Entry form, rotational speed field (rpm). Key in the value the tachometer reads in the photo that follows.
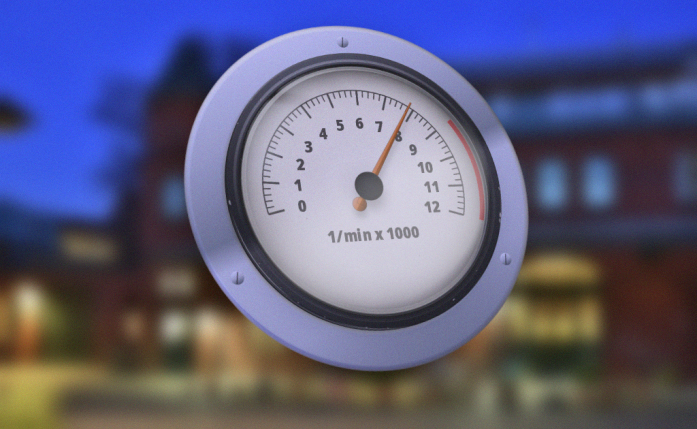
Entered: 7800 rpm
